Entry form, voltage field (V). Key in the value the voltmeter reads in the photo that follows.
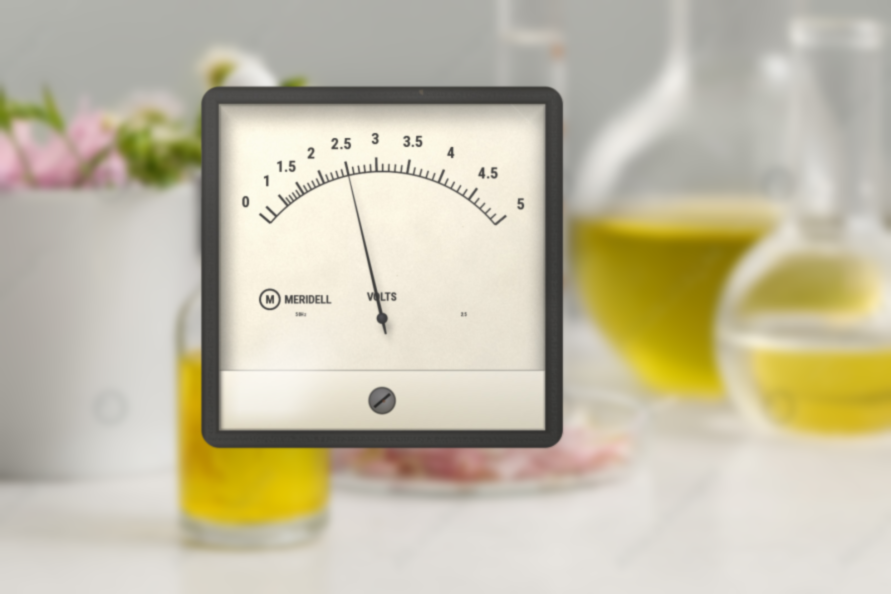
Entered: 2.5 V
